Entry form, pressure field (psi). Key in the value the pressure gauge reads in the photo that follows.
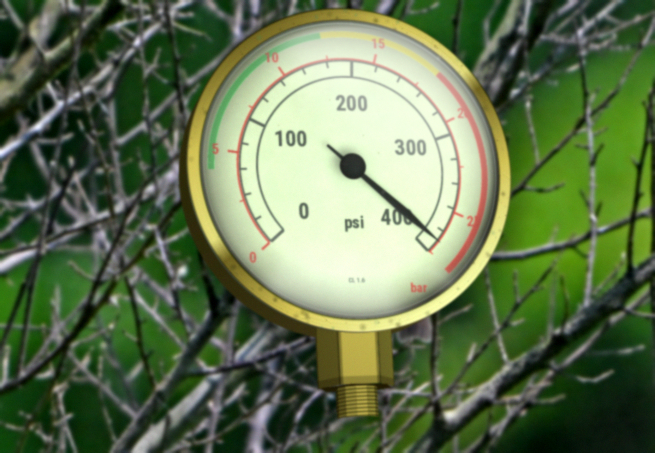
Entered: 390 psi
